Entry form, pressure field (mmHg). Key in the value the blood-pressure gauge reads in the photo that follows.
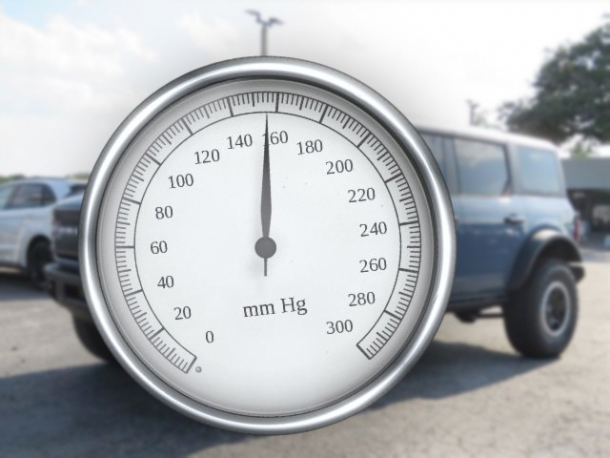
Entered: 156 mmHg
